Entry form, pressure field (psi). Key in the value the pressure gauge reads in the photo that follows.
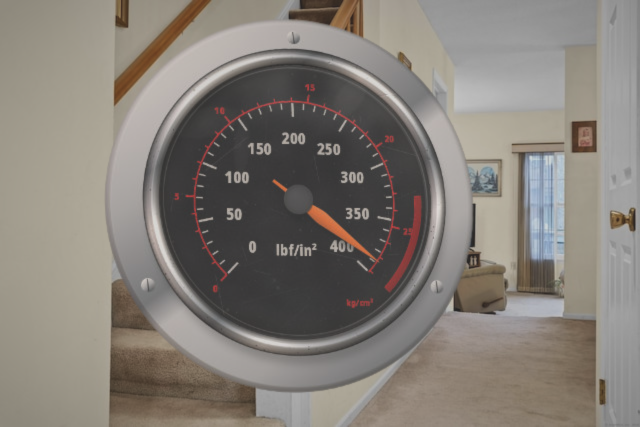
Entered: 390 psi
